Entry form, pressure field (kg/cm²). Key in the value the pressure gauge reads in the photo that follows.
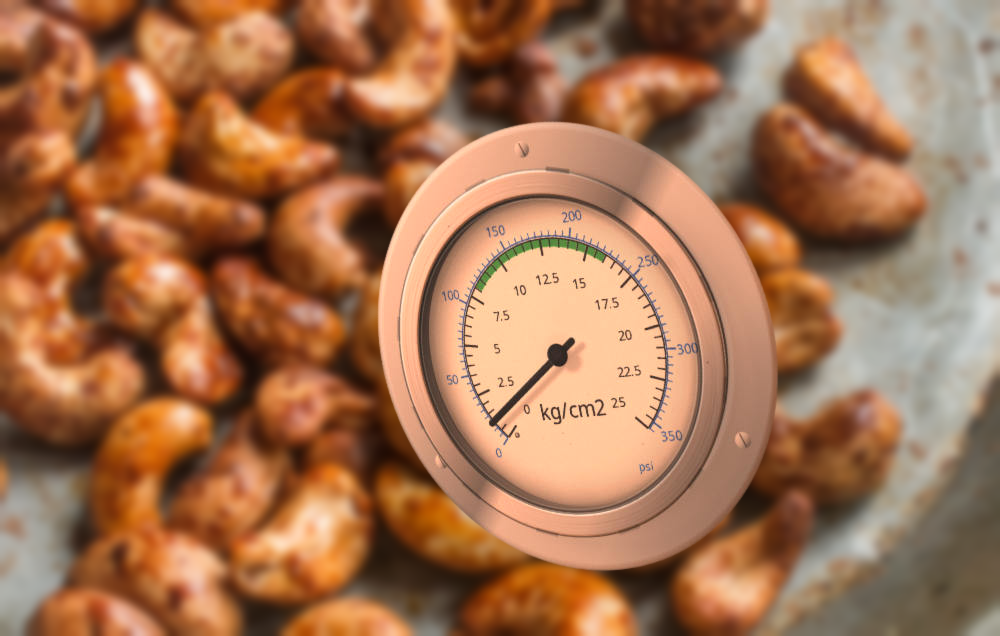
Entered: 1 kg/cm²
